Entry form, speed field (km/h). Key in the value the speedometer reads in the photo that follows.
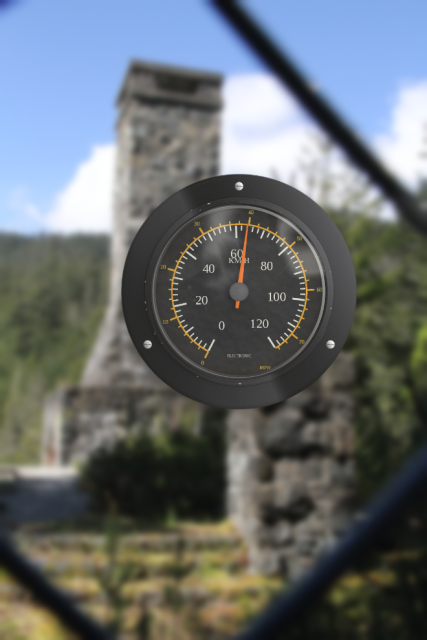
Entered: 64 km/h
